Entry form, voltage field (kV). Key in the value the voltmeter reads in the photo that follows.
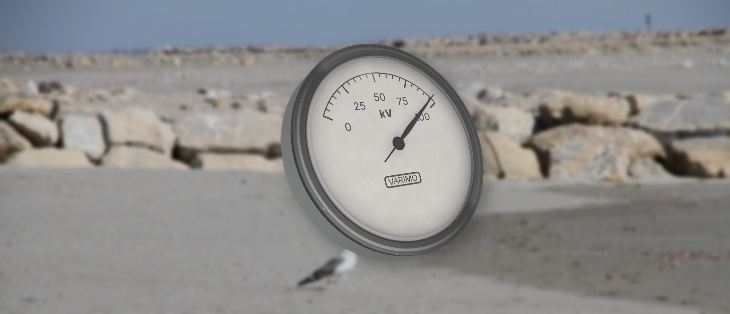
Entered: 95 kV
